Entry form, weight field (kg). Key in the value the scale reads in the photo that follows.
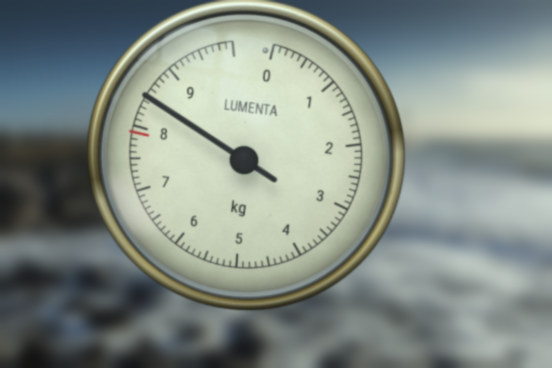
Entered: 8.5 kg
